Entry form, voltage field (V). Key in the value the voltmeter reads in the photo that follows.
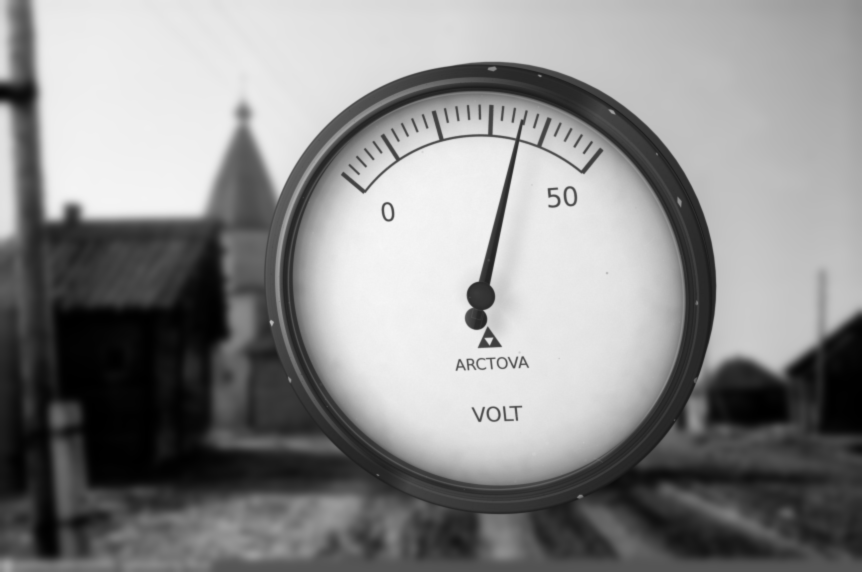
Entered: 36 V
